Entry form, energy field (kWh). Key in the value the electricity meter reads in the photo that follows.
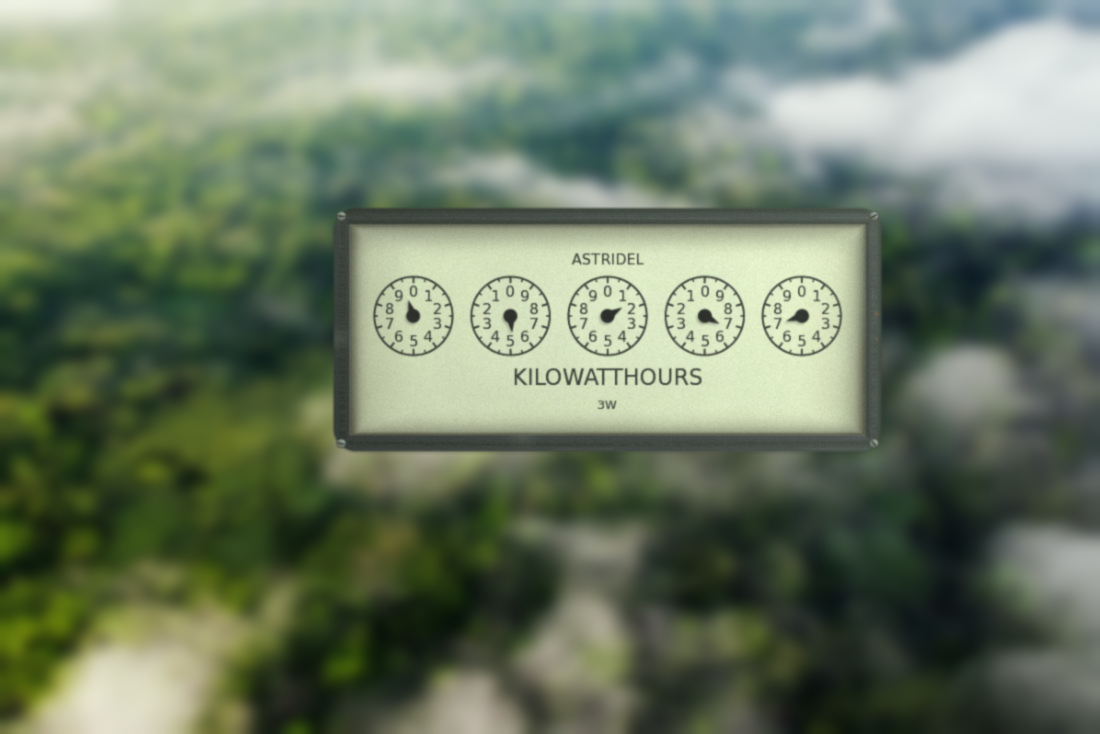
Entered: 95167 kWh
